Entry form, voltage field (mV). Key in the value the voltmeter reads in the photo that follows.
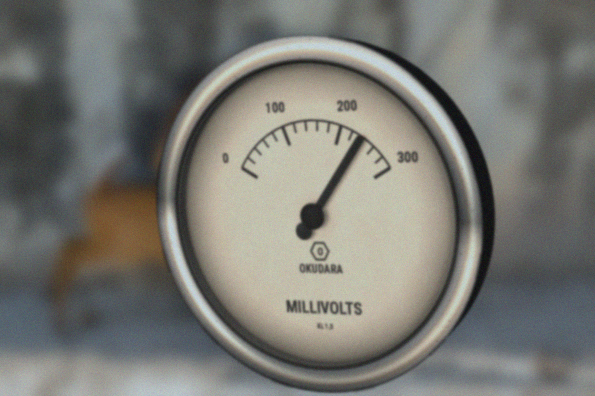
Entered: 240 mV
